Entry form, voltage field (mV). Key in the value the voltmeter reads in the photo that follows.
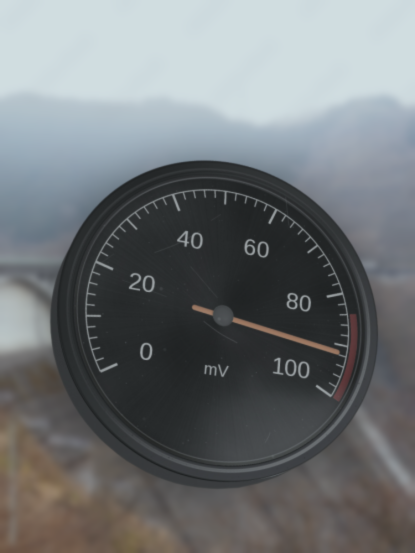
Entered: 92 mV
